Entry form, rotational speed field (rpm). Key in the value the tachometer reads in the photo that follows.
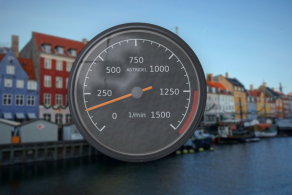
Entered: 150 rpm
